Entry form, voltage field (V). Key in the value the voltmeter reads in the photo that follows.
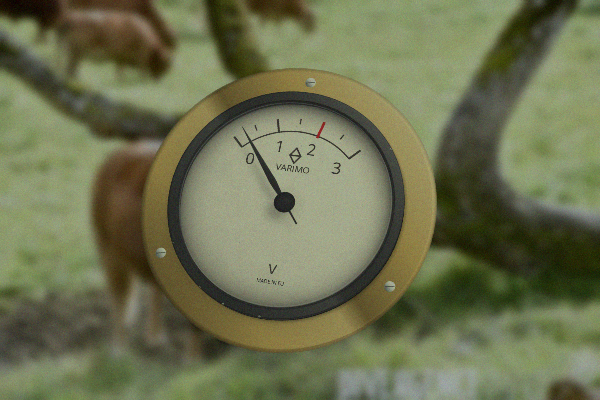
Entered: 0.25 V
